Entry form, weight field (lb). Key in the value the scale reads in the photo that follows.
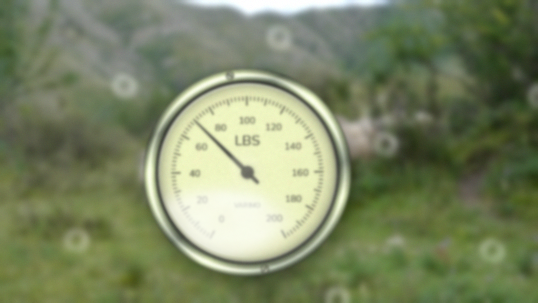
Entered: 70 lb
